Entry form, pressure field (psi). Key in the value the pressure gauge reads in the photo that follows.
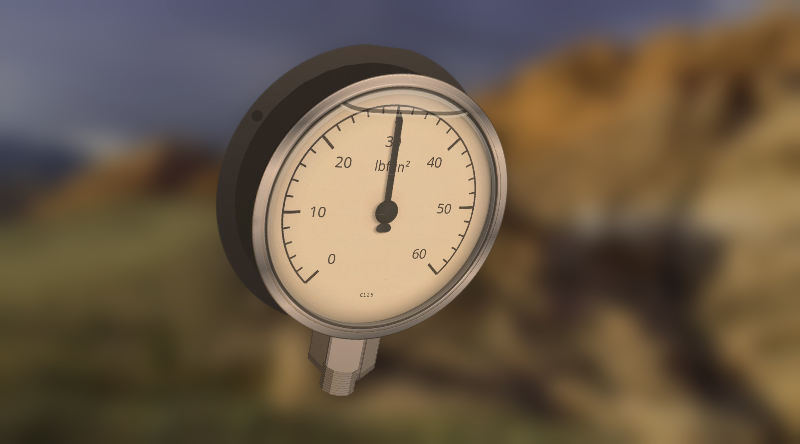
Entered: 30 psi
